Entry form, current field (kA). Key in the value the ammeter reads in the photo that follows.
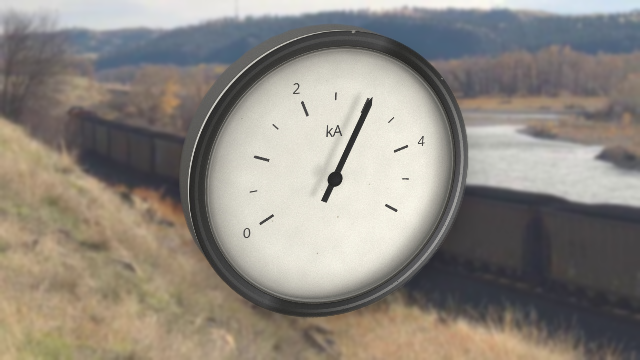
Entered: 3 kA
